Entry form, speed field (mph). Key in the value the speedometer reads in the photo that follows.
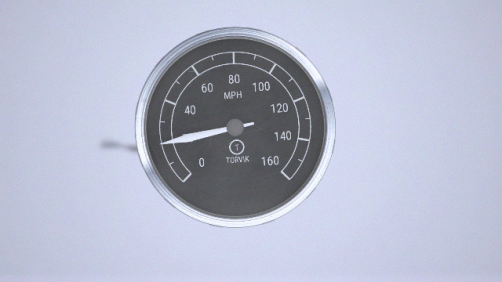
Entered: 20 mph
